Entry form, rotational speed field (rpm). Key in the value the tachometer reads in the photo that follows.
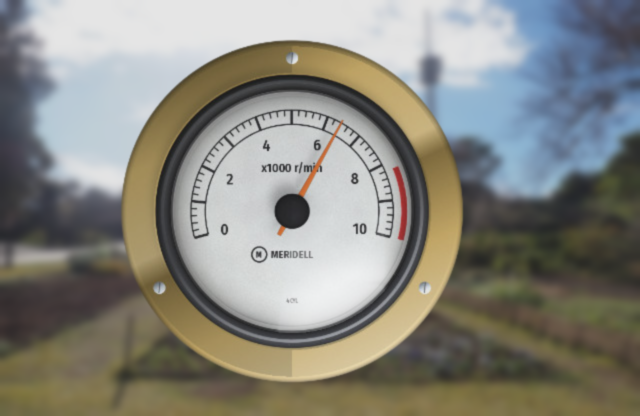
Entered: 6400 rpm
